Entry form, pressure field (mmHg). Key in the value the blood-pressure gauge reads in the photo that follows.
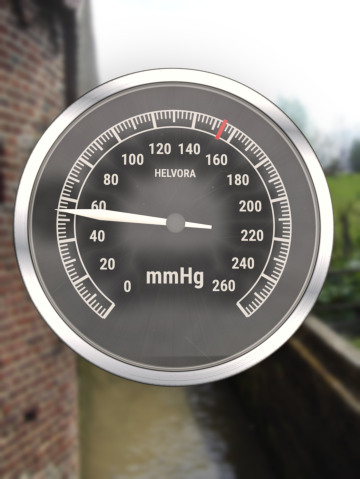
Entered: 54 mmHg
